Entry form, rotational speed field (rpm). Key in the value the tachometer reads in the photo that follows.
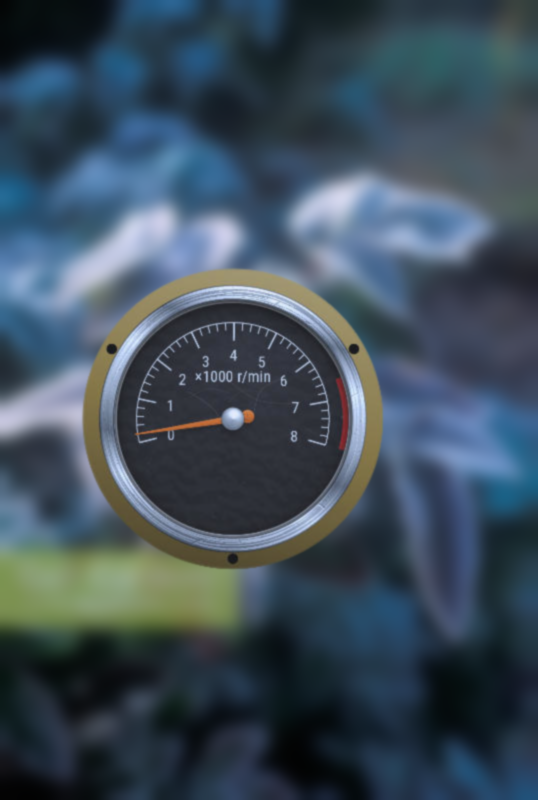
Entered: 200 rpm
